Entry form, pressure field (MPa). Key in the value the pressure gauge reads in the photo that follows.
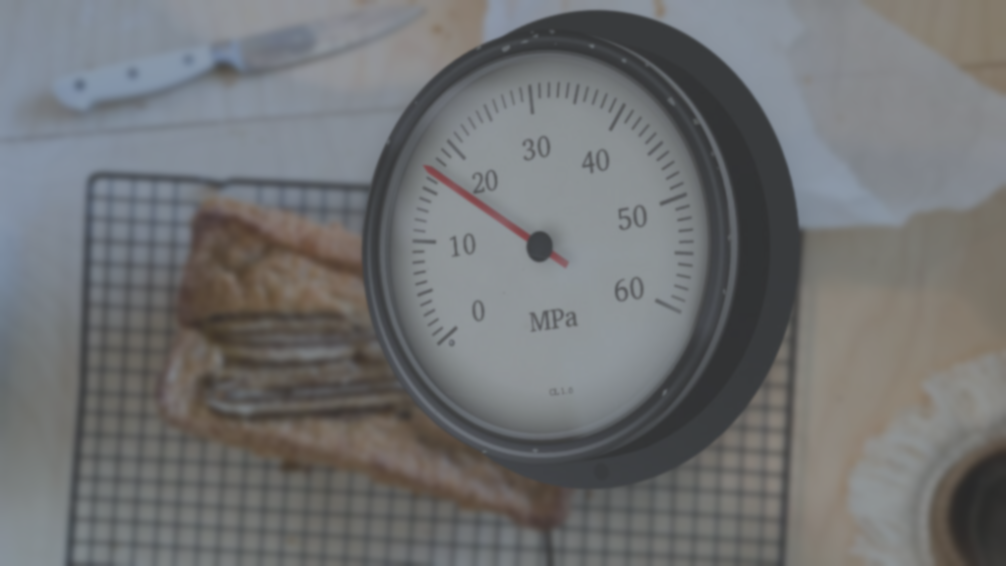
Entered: 17 MPa
